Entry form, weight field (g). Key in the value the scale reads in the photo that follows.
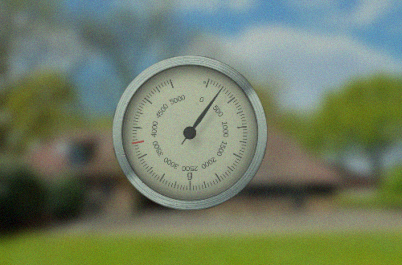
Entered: 250 g
